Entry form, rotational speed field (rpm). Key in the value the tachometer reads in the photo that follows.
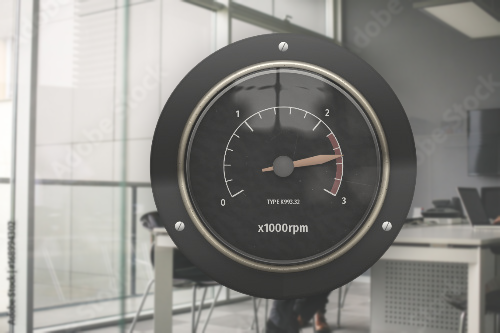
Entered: 2500 rpm
